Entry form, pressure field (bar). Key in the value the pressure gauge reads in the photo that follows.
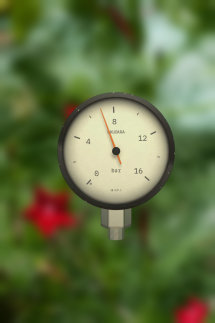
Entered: 7 bar
